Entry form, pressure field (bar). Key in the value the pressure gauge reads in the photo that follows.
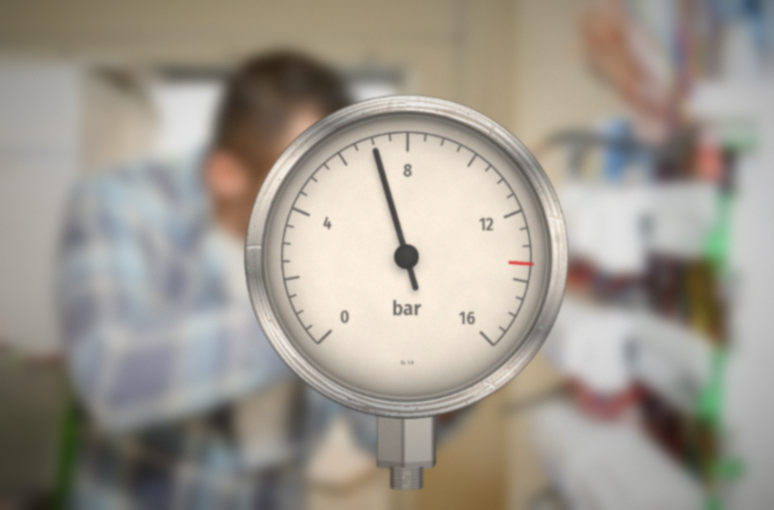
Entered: 7 bar
